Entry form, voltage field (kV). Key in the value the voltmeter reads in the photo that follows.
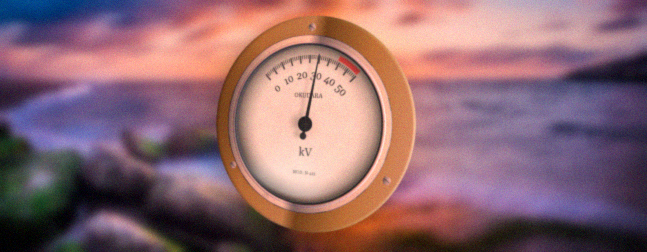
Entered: 30 kV
